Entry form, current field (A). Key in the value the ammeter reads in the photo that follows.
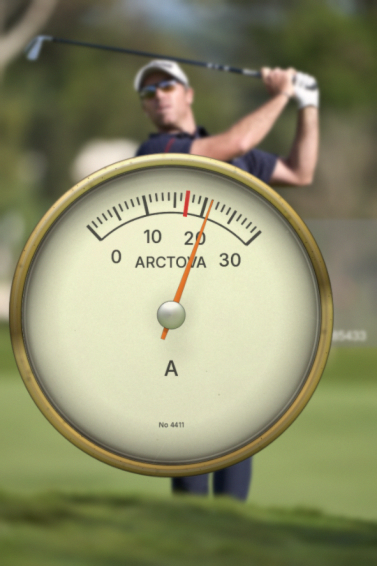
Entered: 21 A
